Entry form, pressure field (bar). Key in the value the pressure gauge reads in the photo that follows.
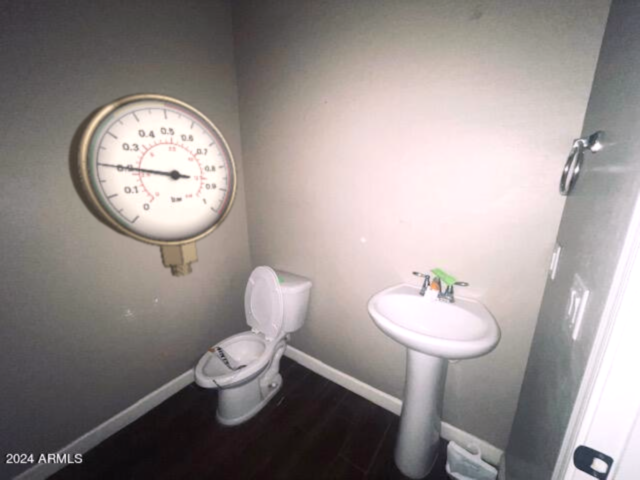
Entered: 0.2 bar
